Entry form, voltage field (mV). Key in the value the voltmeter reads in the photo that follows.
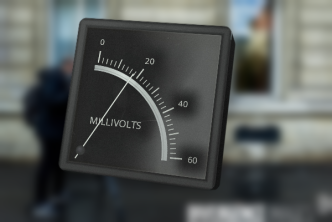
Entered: 18 mV
